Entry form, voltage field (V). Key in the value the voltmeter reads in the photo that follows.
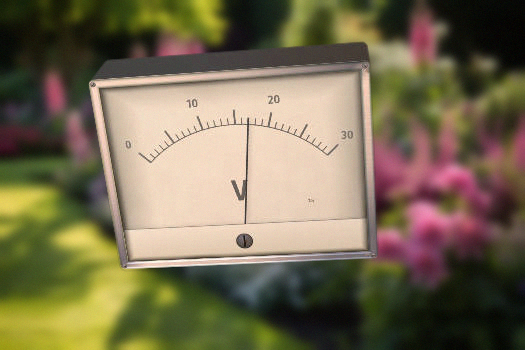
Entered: 17 V
